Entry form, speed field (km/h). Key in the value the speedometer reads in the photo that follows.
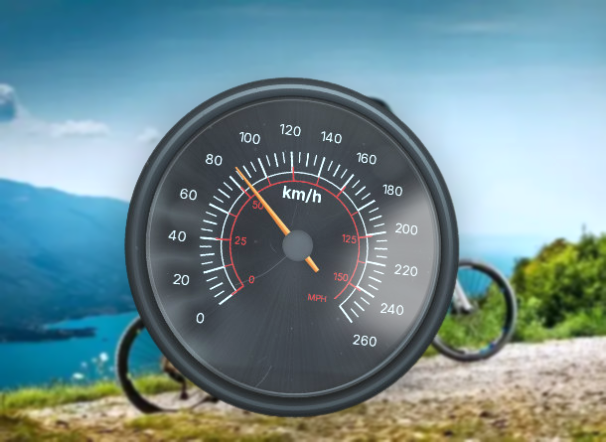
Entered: 85 km/h
